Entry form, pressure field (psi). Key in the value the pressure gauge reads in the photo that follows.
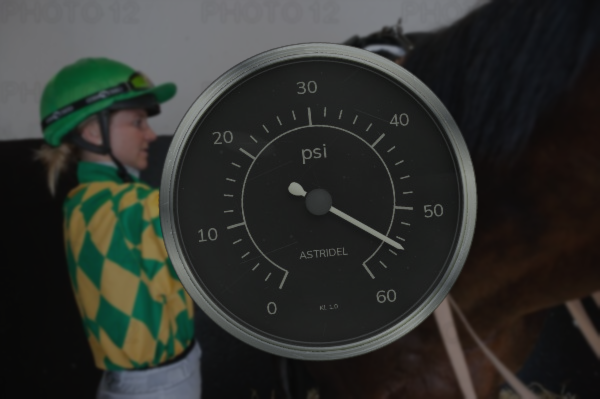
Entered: 55 psi
